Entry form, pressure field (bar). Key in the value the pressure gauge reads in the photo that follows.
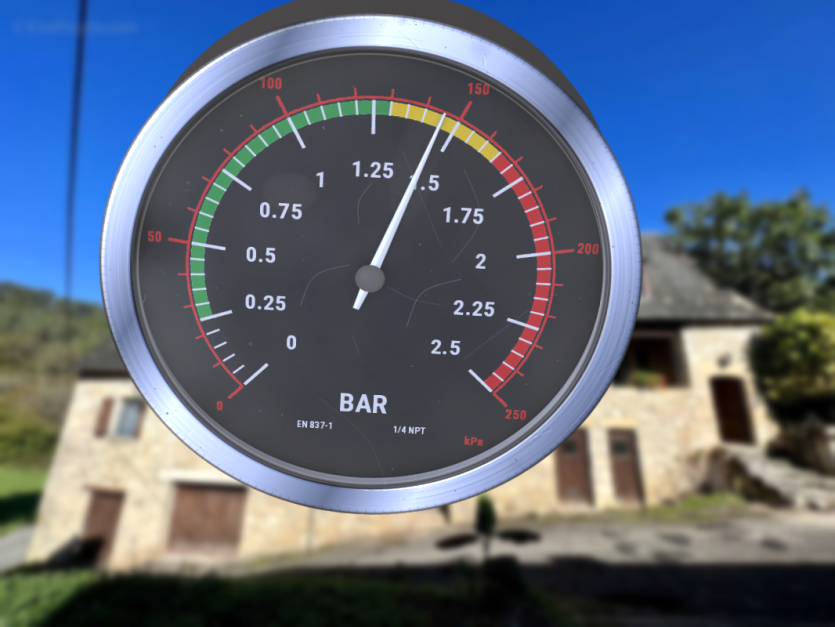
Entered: 1.45 bar
